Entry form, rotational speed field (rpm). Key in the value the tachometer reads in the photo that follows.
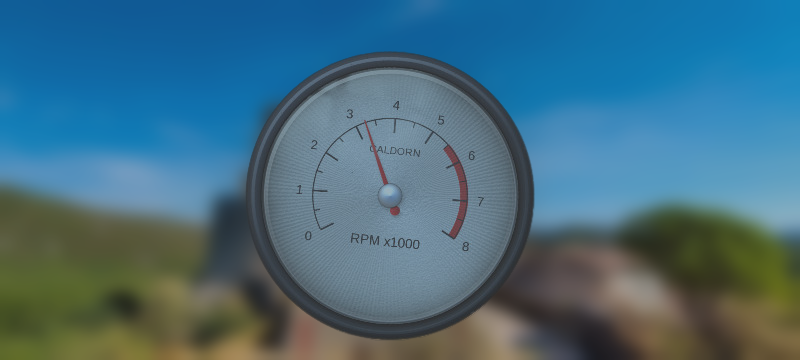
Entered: 3250 rpm
